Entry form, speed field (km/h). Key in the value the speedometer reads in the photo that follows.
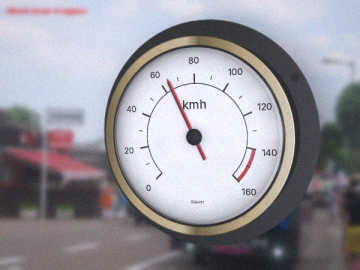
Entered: 65 km/h
